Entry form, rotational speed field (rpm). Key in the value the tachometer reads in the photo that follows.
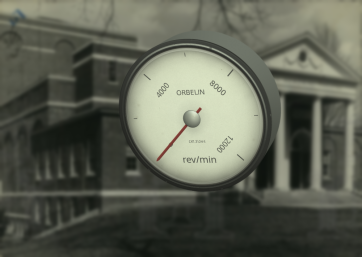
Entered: 0 rpm
